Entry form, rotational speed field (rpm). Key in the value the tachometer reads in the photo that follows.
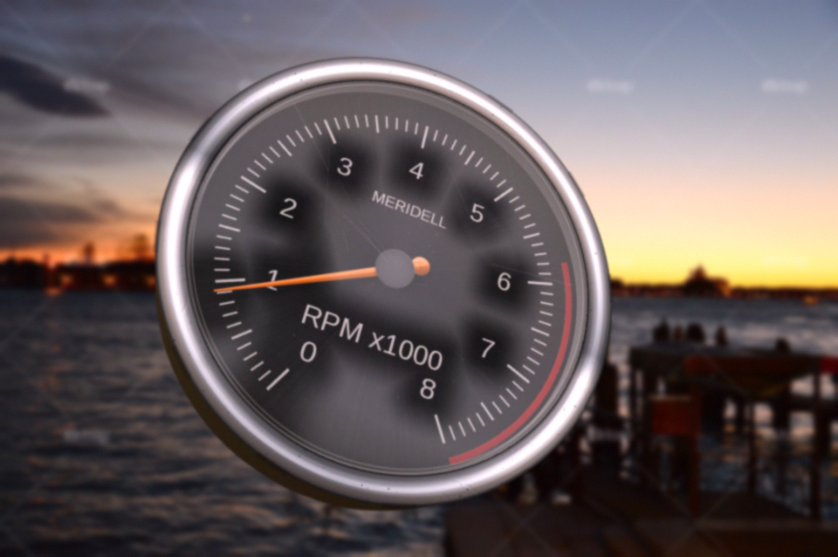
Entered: 900 rpm
